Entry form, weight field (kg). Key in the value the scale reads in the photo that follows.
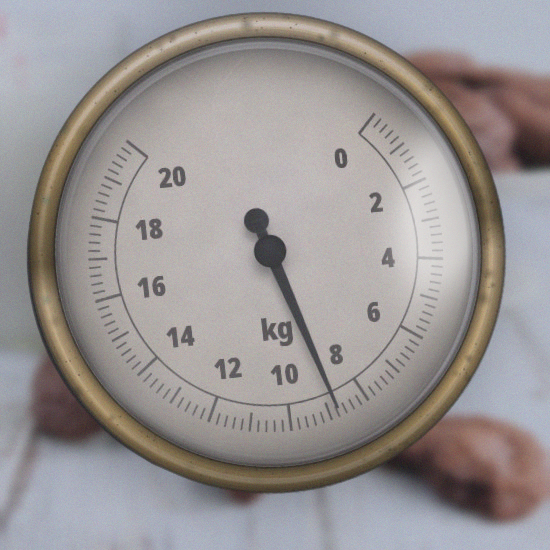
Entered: 8.8 kg
